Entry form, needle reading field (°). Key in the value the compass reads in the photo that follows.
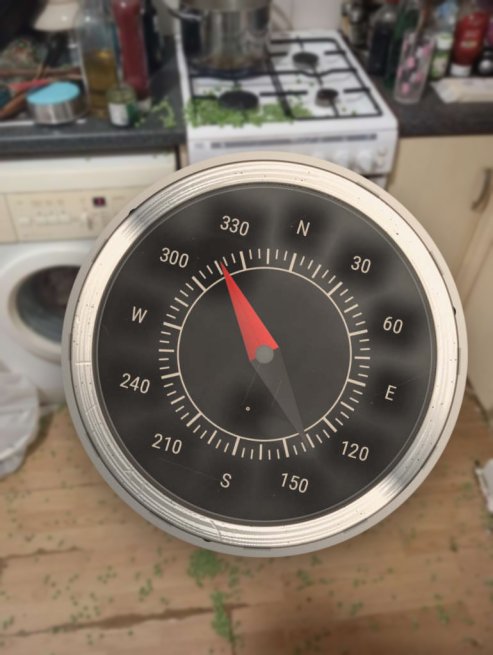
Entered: 317.5 °
